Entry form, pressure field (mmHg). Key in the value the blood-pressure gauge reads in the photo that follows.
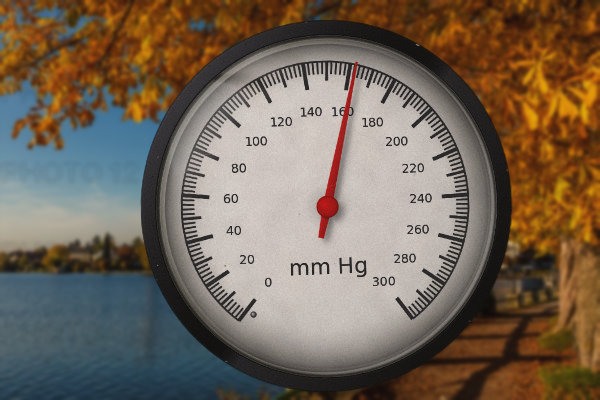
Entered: 162 mmHg
